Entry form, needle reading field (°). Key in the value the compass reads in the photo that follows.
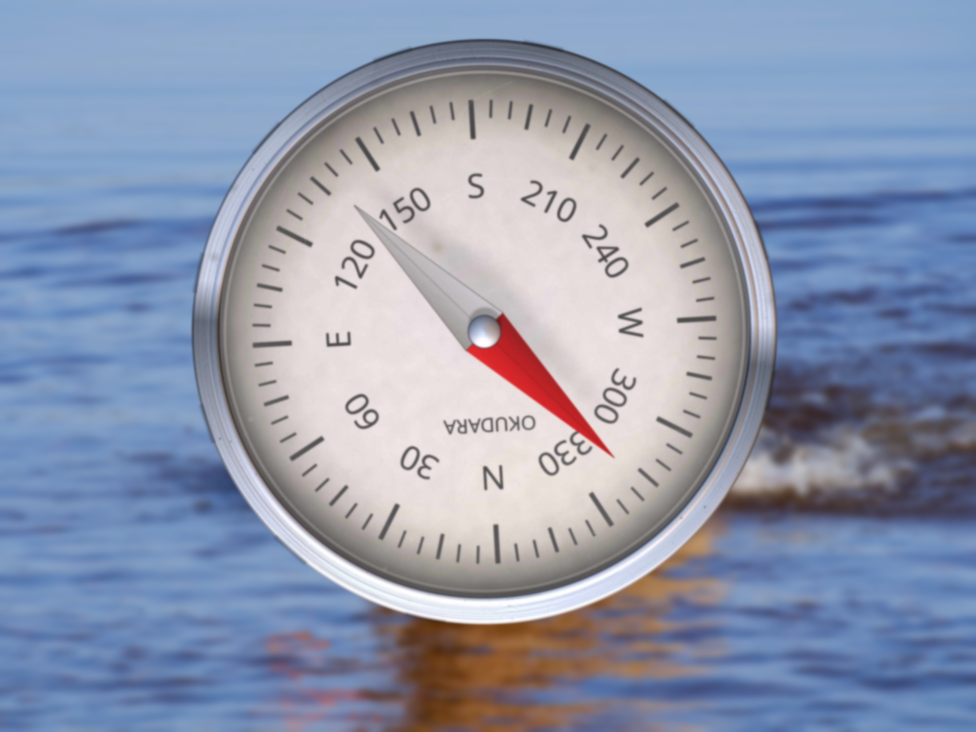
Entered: 317.5 °
